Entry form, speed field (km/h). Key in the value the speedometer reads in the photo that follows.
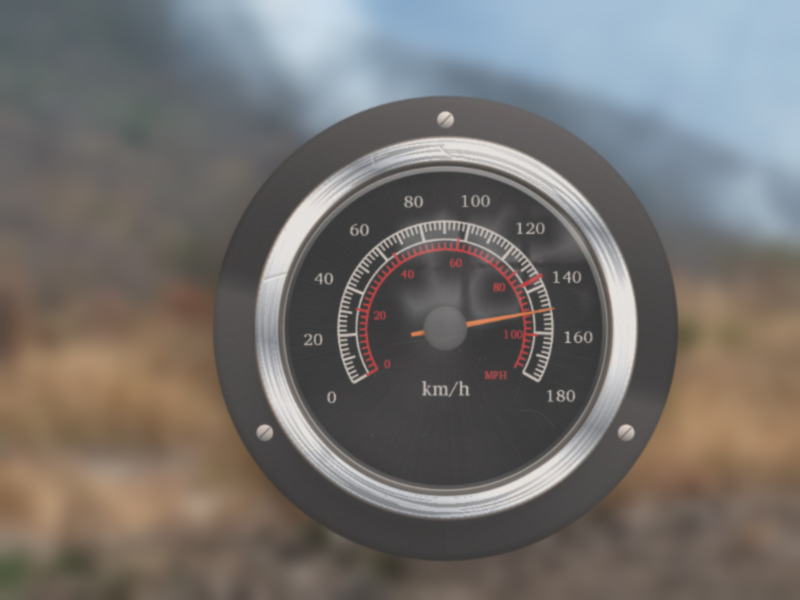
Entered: 150 km/h
